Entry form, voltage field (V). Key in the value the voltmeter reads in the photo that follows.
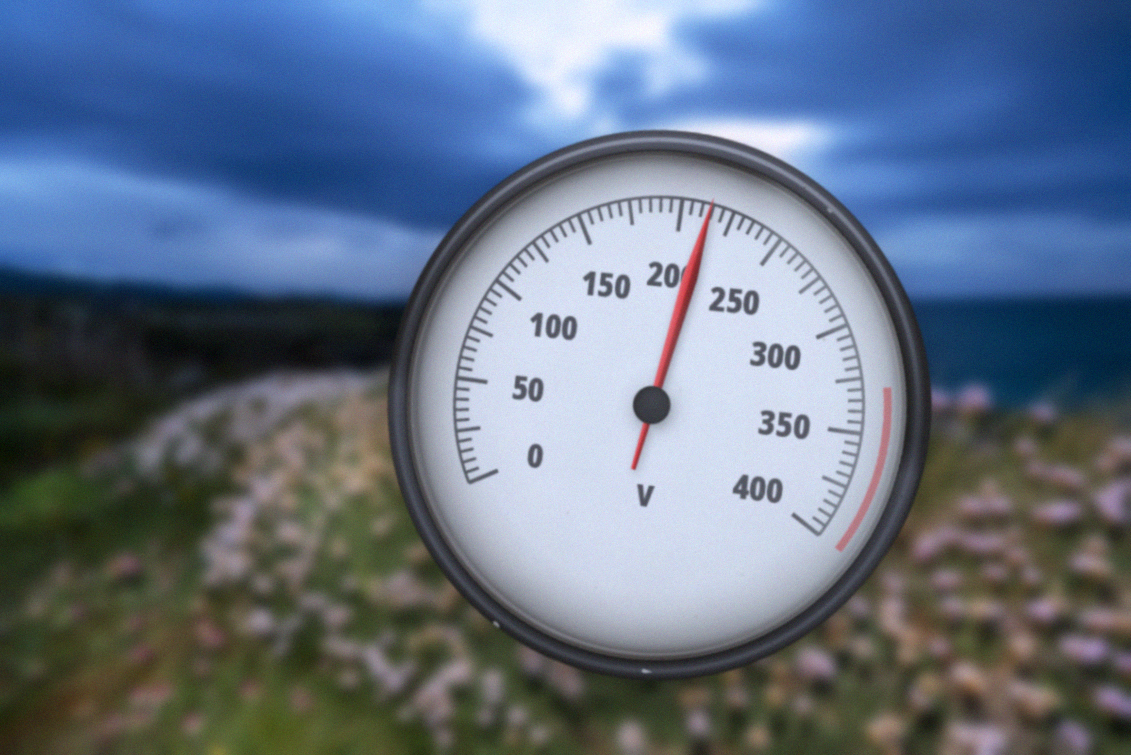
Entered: 215 V
